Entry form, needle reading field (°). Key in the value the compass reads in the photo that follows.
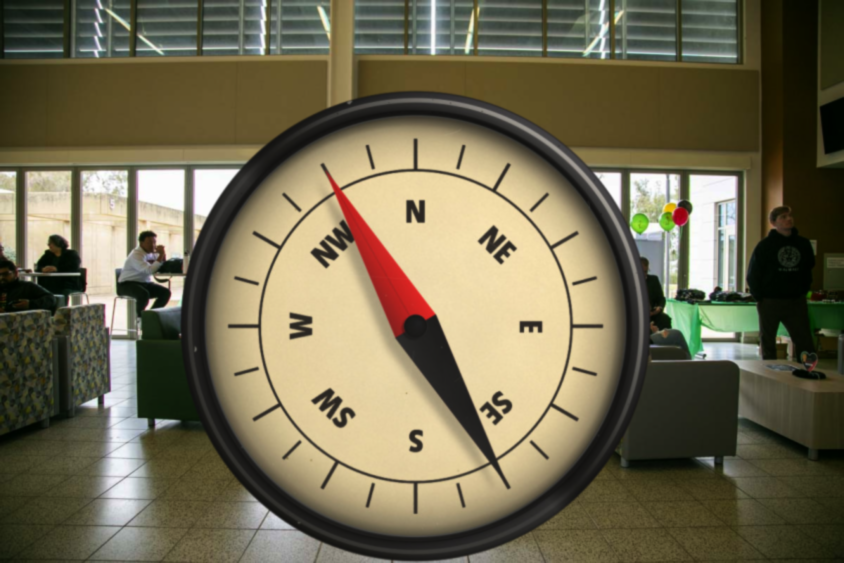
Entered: 330 °
